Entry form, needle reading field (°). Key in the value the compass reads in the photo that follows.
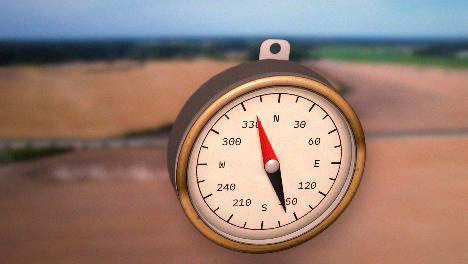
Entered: 337.5 °
